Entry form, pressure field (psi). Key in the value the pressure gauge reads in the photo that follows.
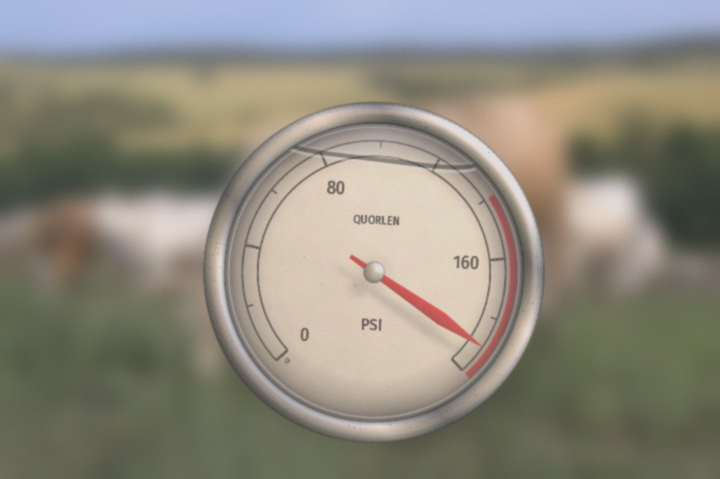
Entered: 190 psi
